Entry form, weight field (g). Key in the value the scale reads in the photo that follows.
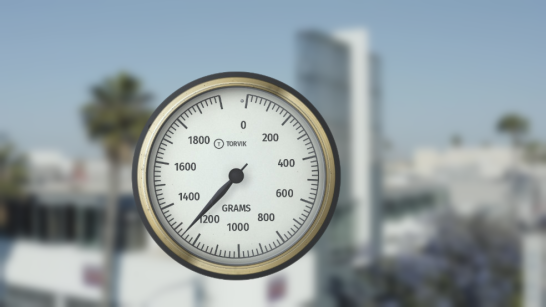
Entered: 1260 g
